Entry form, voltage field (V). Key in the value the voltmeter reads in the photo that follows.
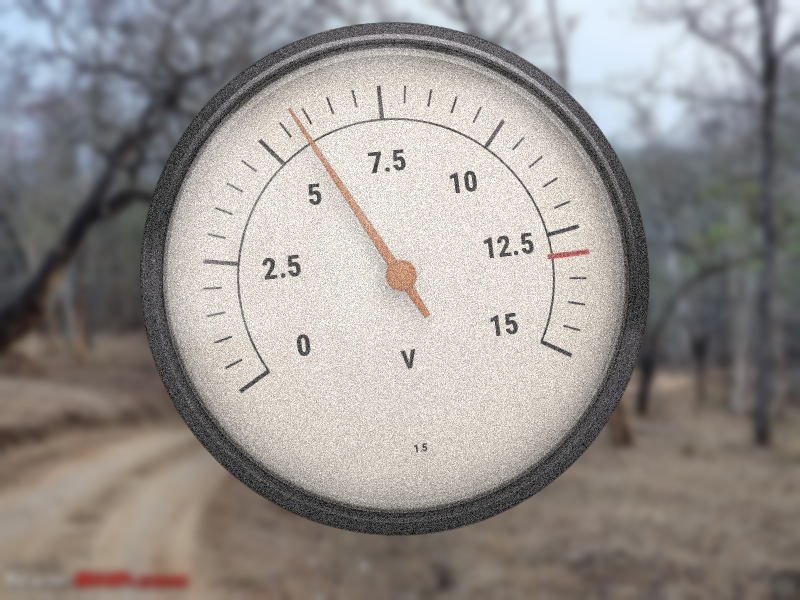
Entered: 5.75 V
